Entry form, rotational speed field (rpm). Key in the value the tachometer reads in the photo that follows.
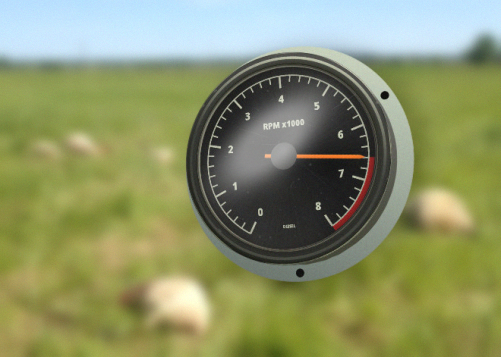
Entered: 6600 rpm
